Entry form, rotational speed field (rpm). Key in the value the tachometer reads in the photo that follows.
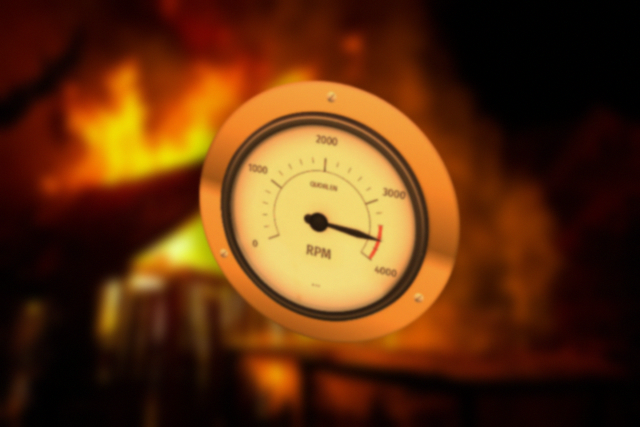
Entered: 3600 rpm
